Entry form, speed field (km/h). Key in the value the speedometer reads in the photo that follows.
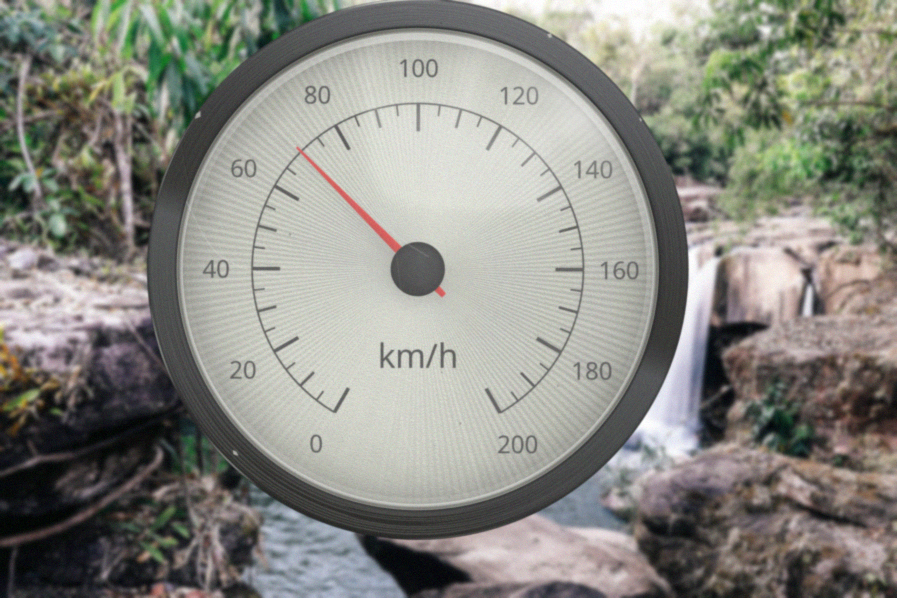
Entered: 70 km/h
